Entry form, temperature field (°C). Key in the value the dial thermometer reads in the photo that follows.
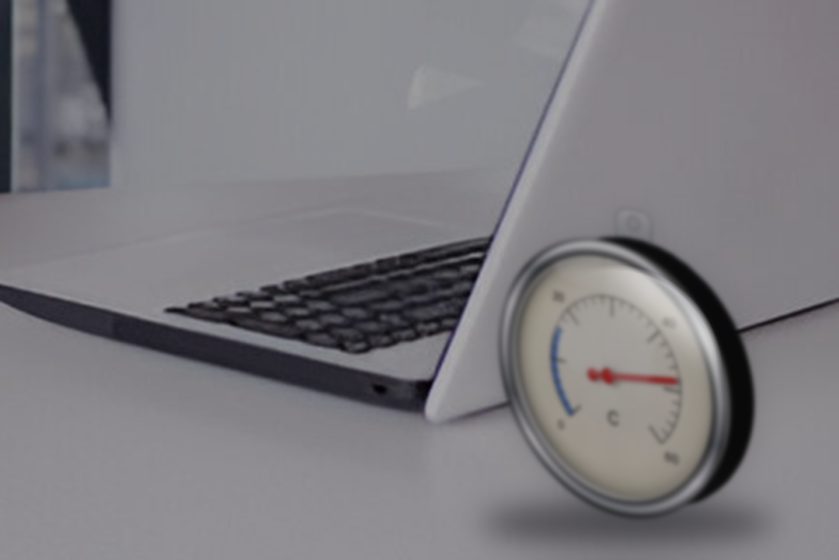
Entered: 48 °C
